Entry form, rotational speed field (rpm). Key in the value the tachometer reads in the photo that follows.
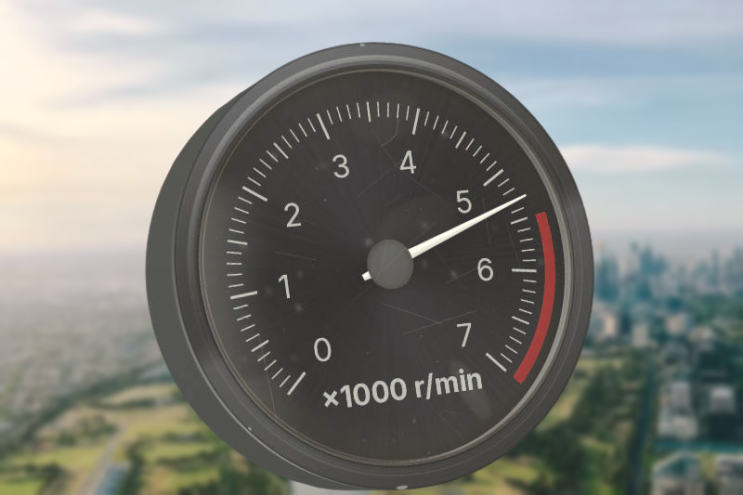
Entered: 5300 rpm
